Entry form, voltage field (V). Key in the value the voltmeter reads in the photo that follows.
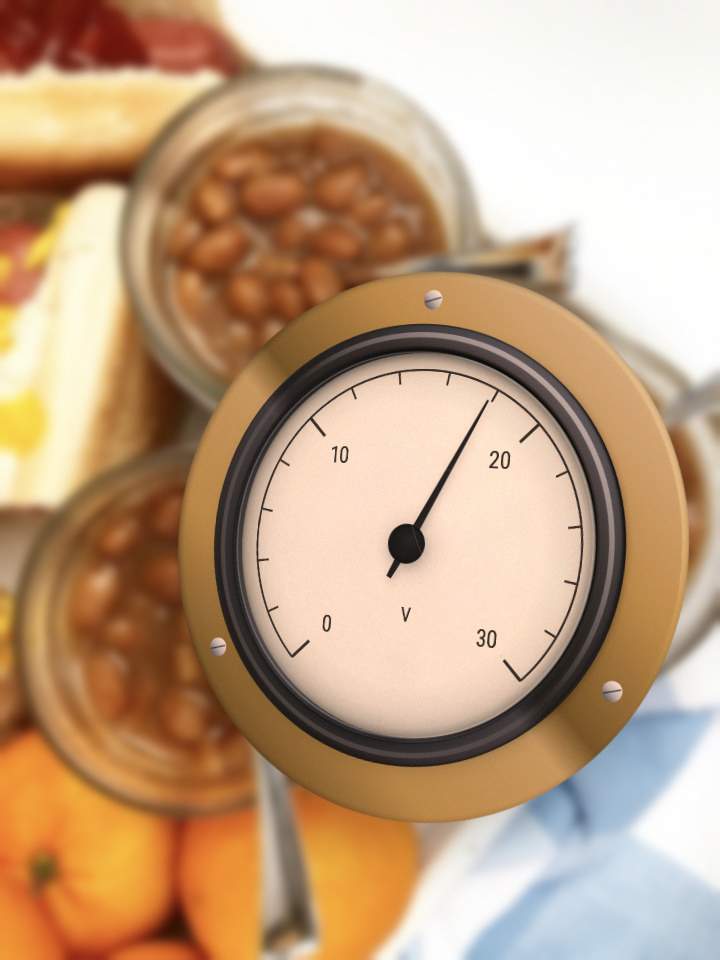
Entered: 18 V
